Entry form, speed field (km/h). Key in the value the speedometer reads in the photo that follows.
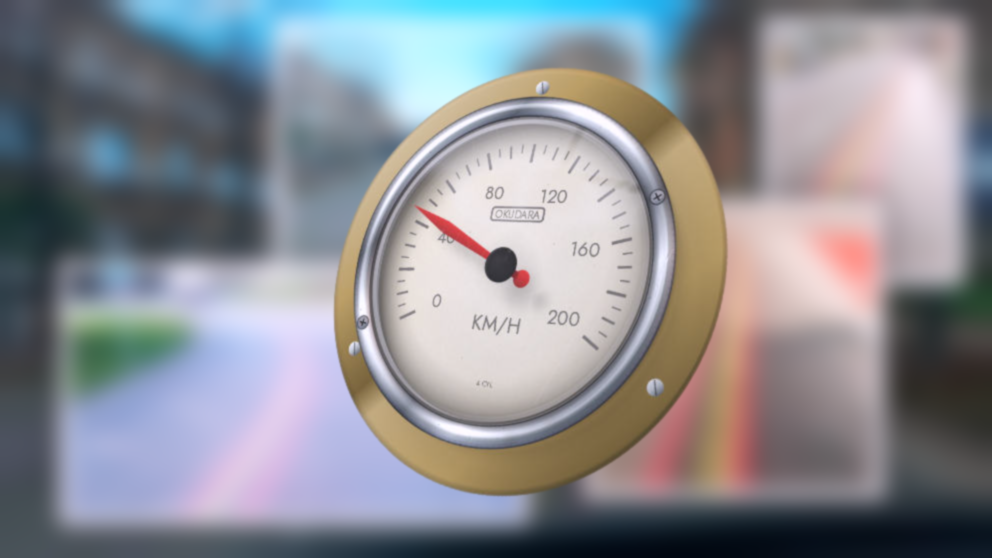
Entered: 45 km/h
